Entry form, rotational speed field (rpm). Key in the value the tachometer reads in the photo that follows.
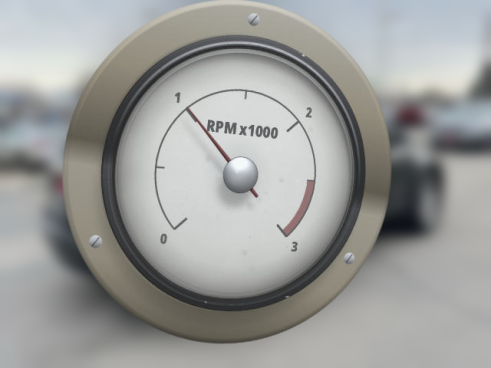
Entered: 1000 rpm
